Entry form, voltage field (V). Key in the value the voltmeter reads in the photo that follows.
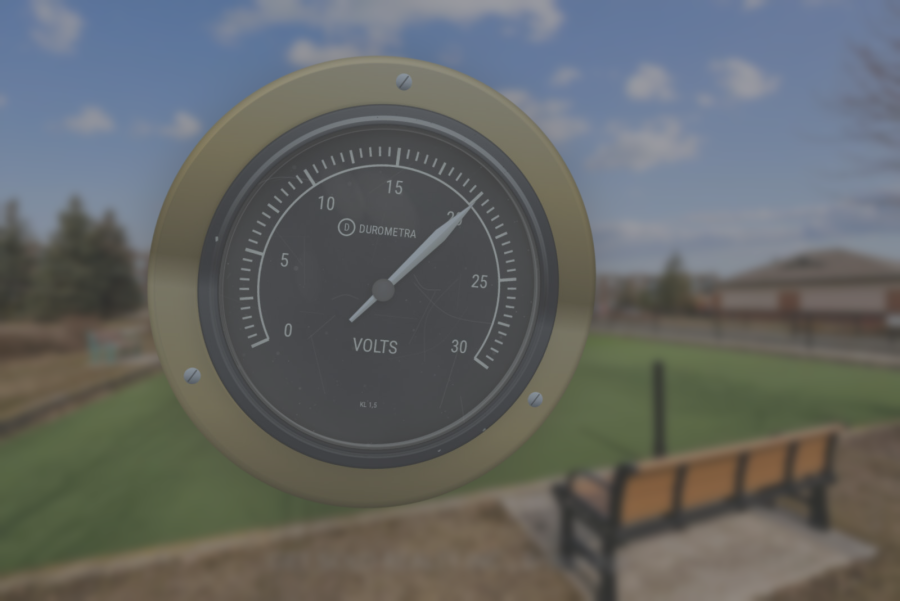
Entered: 20 V
